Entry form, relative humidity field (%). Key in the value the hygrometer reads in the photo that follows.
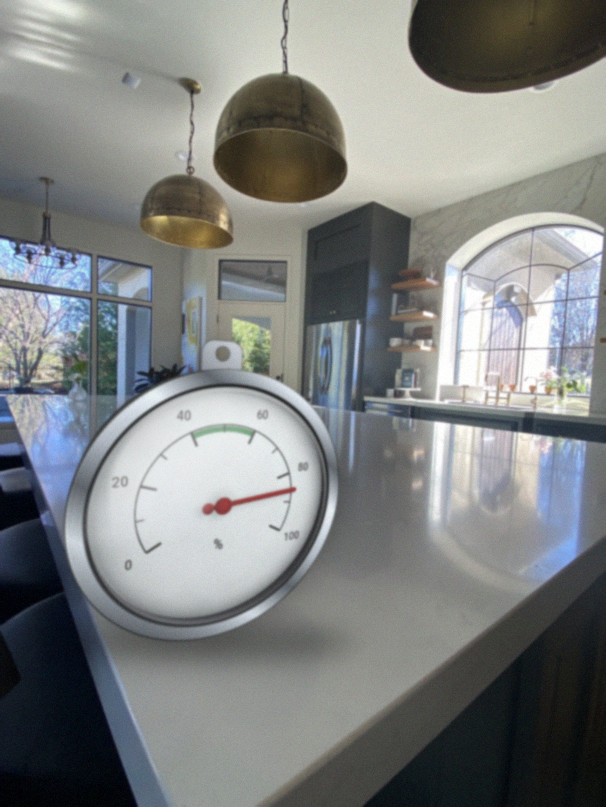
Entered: 85 %
